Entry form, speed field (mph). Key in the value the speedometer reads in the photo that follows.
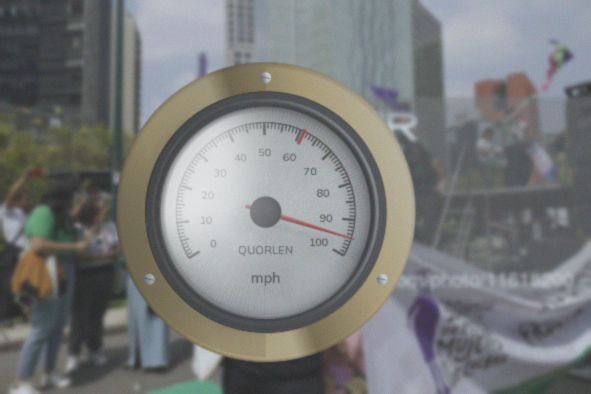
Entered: 95 mph
